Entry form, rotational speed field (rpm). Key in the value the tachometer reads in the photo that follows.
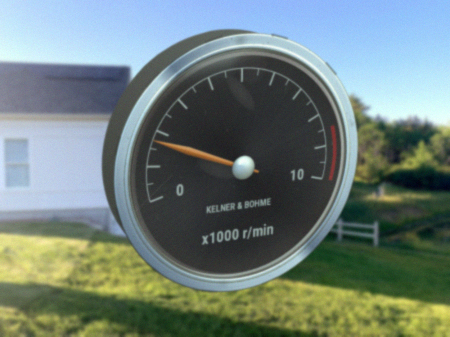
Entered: 1750 rpm
